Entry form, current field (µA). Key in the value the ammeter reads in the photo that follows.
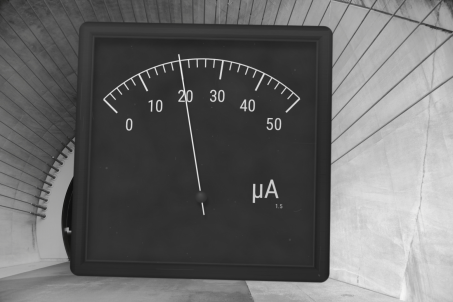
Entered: 20 µA
